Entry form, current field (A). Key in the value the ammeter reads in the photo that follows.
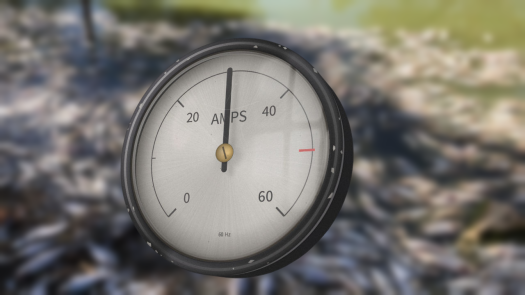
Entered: 30 A
